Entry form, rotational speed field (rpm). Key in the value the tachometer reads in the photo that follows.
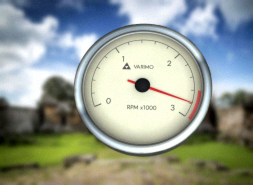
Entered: 2800 rpm
